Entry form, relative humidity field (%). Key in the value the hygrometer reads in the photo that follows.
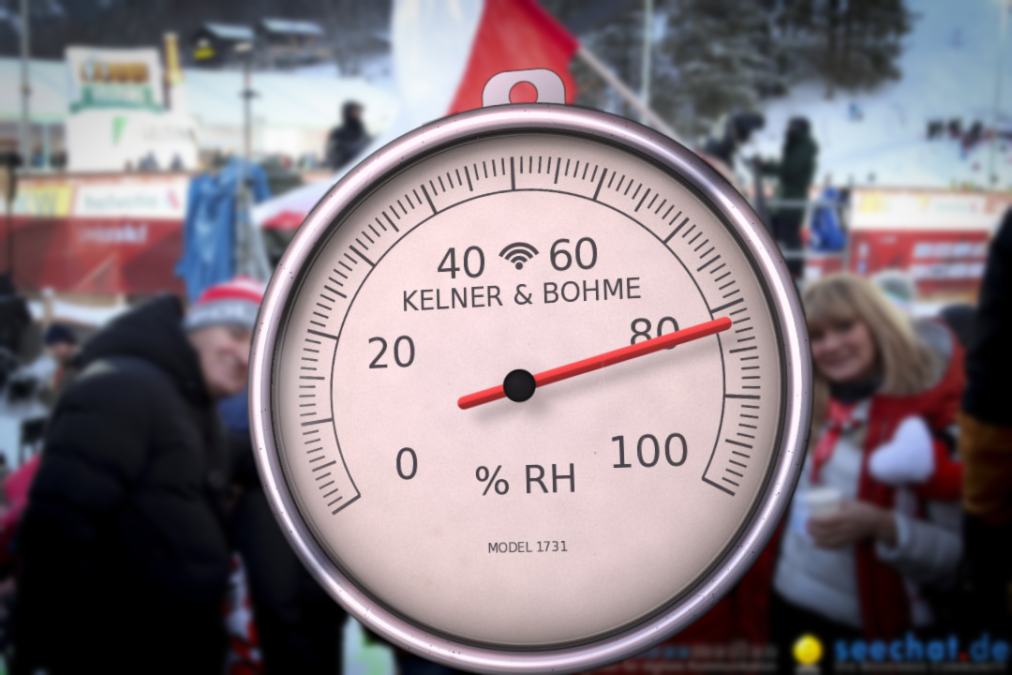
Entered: 82 %
